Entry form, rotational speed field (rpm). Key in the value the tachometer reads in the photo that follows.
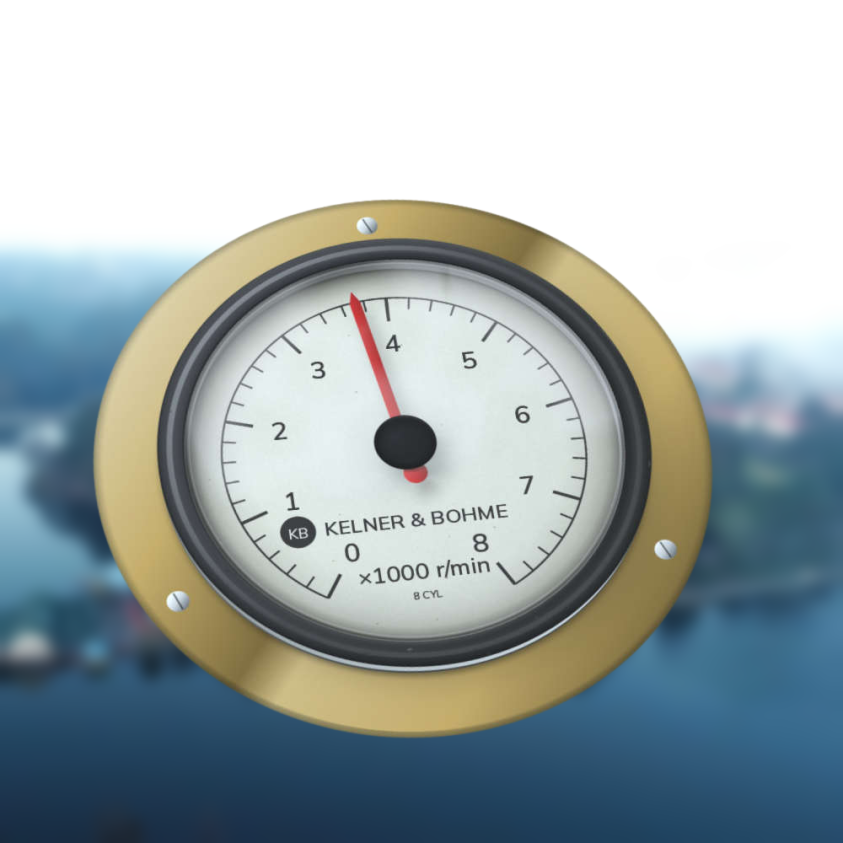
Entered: 3700 rpm
